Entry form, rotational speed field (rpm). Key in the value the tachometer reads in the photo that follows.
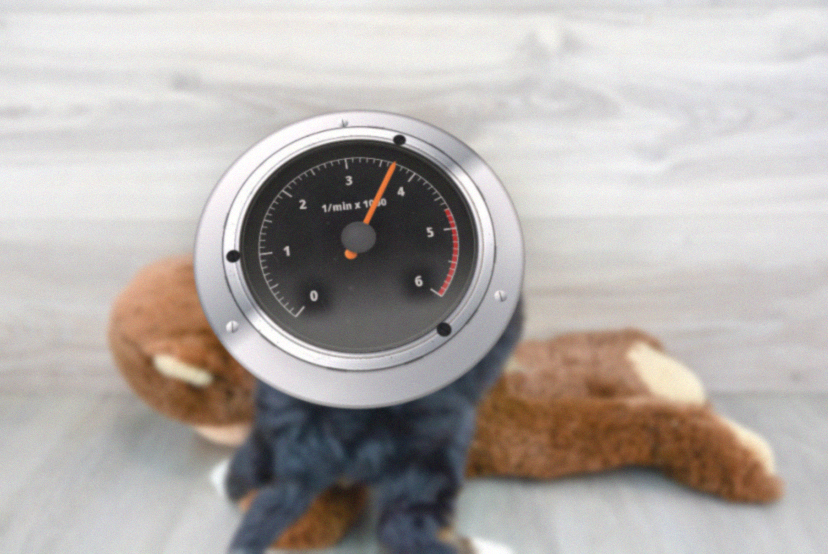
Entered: 3700 rpm
